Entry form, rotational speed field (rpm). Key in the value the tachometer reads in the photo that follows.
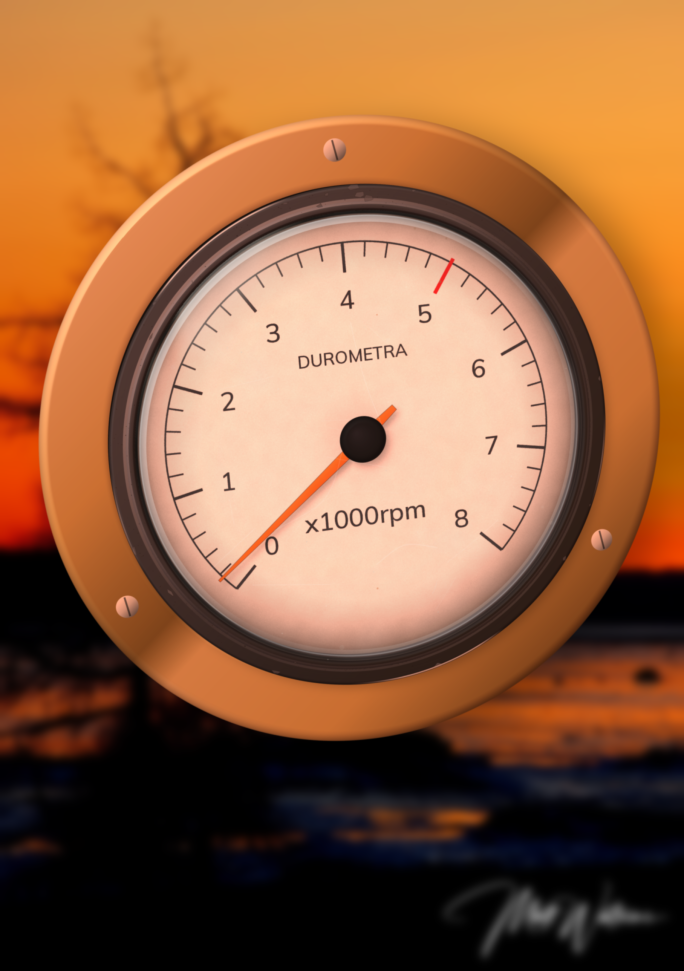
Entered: 200 rpm
